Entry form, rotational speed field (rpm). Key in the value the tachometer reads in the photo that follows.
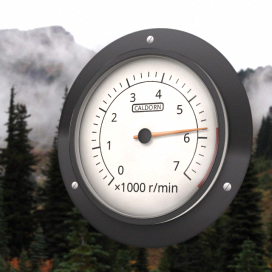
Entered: 5800 rpm
